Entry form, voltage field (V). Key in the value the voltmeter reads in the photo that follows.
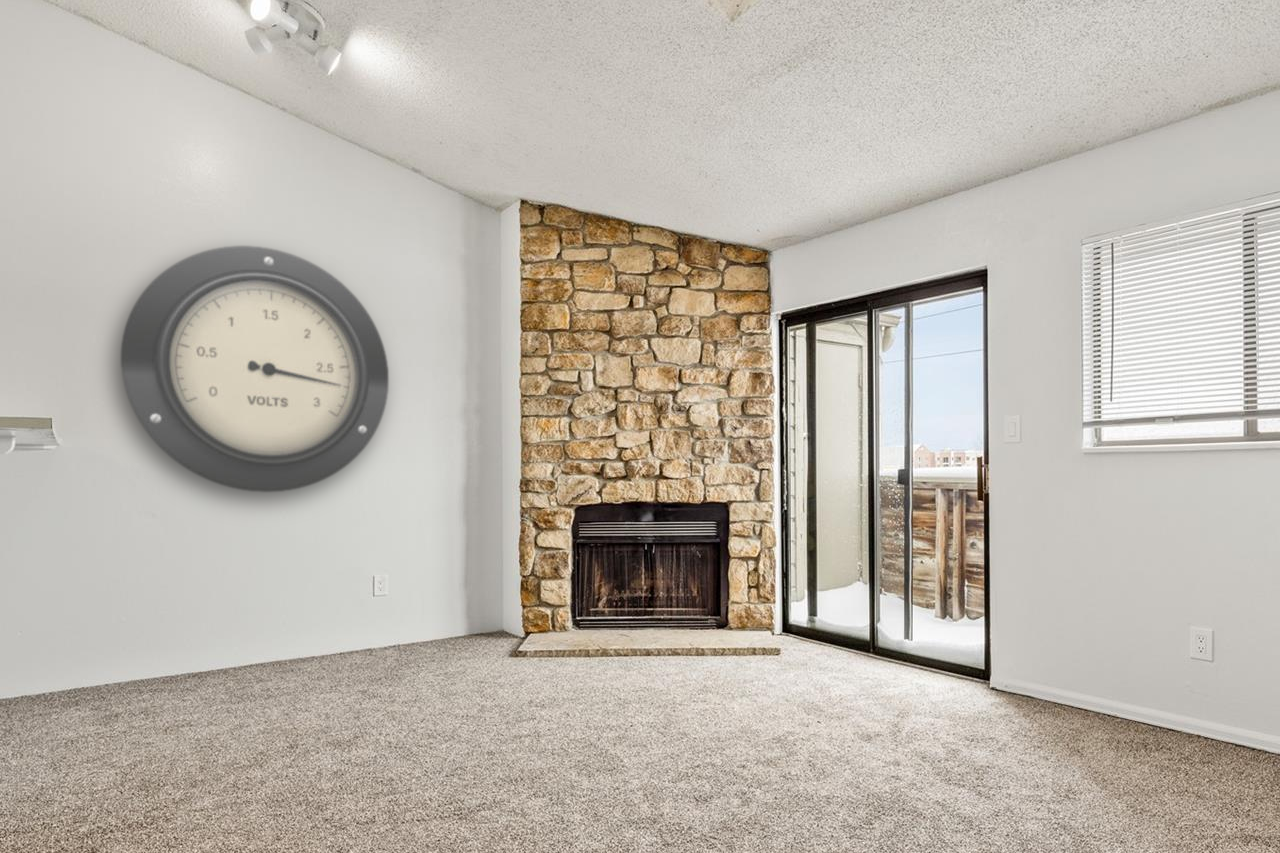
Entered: 2.7 V
